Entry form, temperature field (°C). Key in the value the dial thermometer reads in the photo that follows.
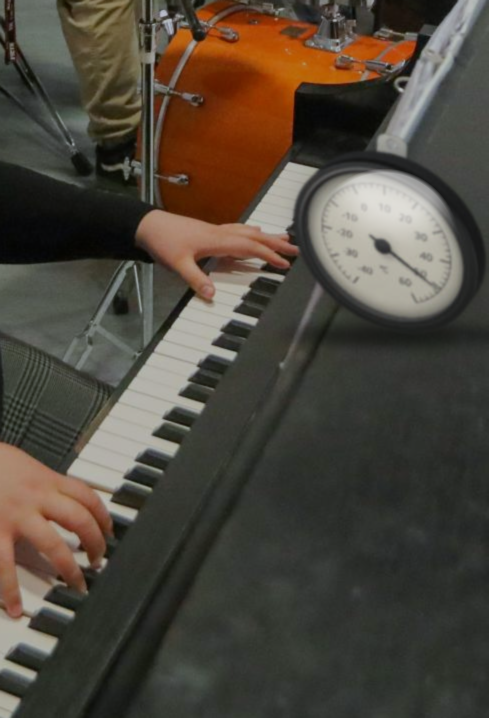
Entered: 50 °C
